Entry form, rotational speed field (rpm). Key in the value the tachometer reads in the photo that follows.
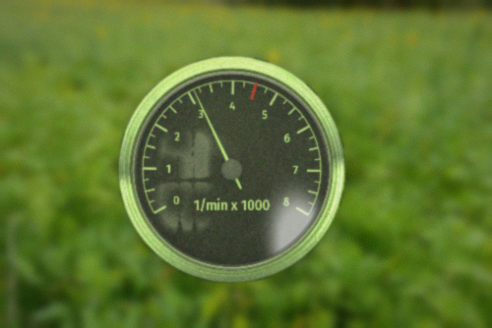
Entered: 3125 rpm
